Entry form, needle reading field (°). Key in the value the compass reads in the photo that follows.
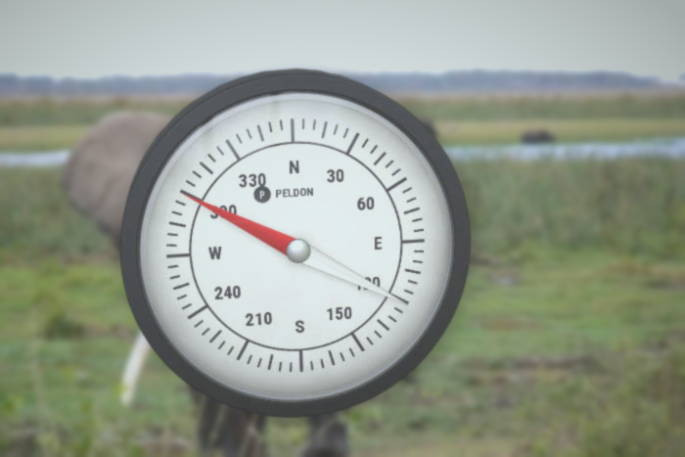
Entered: 300 °
